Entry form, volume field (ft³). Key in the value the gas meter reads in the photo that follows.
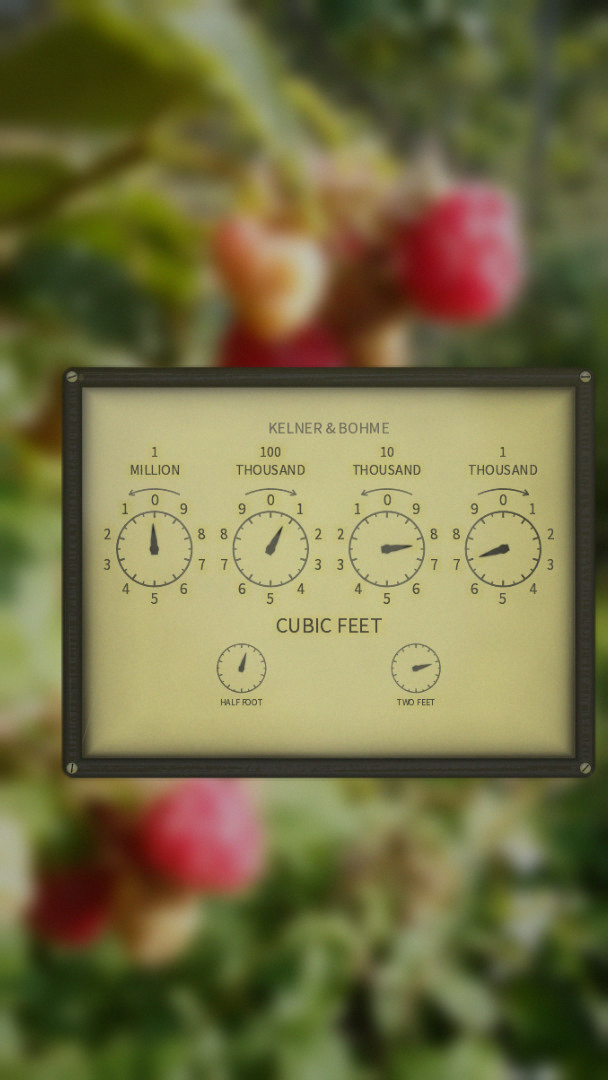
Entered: 7700 ft³
